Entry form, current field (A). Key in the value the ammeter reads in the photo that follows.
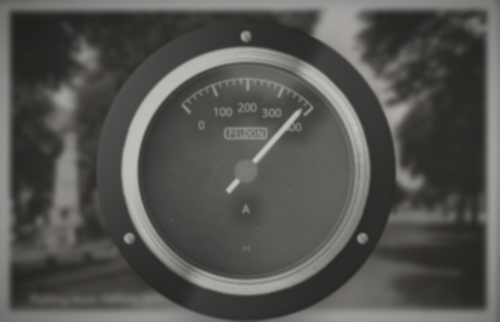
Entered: 380 A
